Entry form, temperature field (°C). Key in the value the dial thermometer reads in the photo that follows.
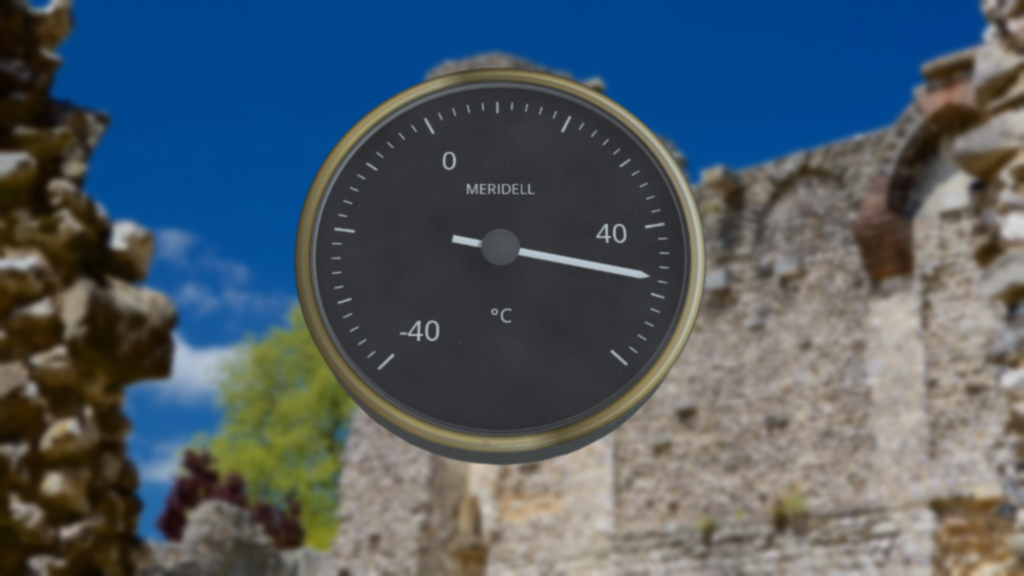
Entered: 48 °C
